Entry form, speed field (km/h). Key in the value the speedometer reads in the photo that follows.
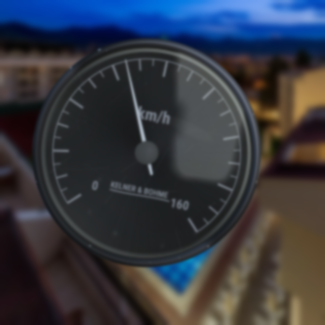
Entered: 65 km/h
